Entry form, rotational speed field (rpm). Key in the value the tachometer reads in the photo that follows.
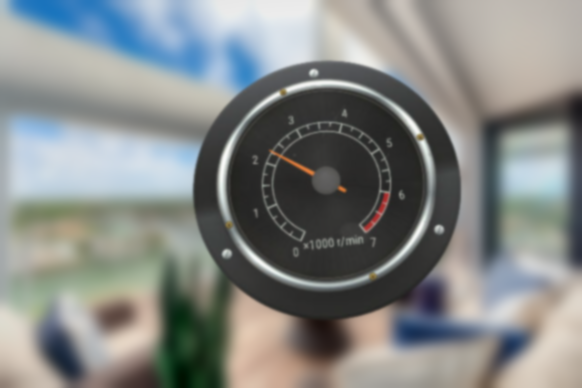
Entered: 2250 rpm
